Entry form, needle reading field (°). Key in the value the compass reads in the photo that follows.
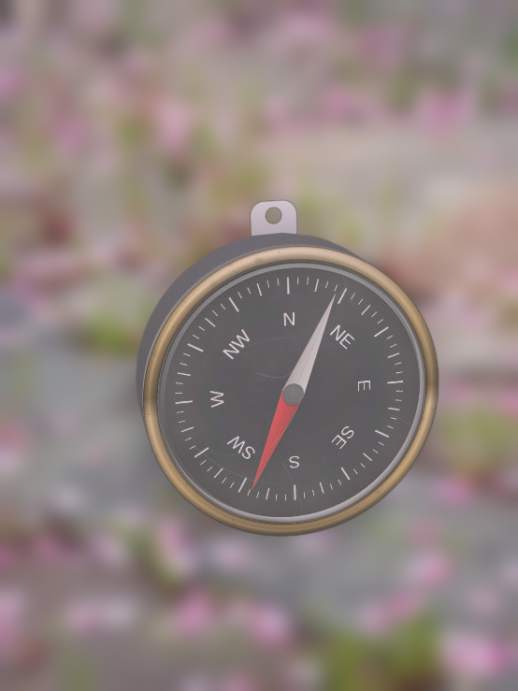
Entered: 205 °
